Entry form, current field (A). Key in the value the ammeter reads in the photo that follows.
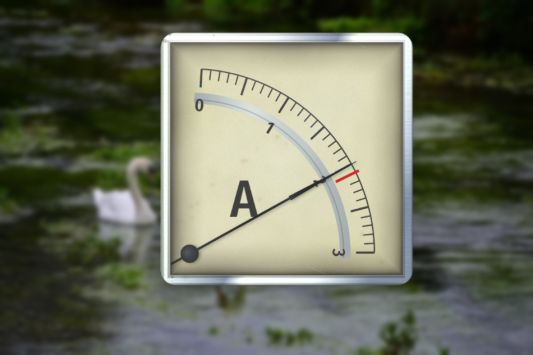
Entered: 2 A
